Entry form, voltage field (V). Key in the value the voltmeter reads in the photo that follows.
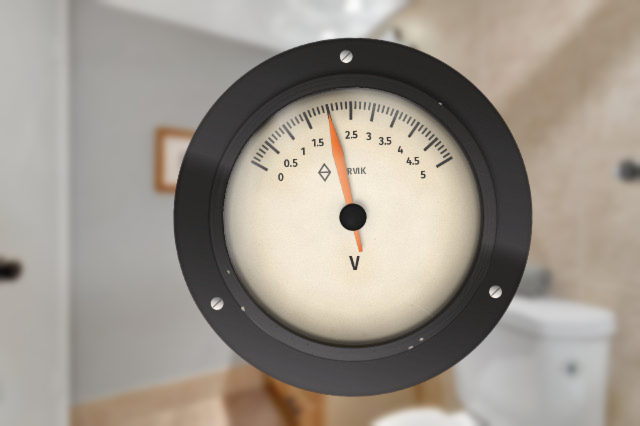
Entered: 2 V
